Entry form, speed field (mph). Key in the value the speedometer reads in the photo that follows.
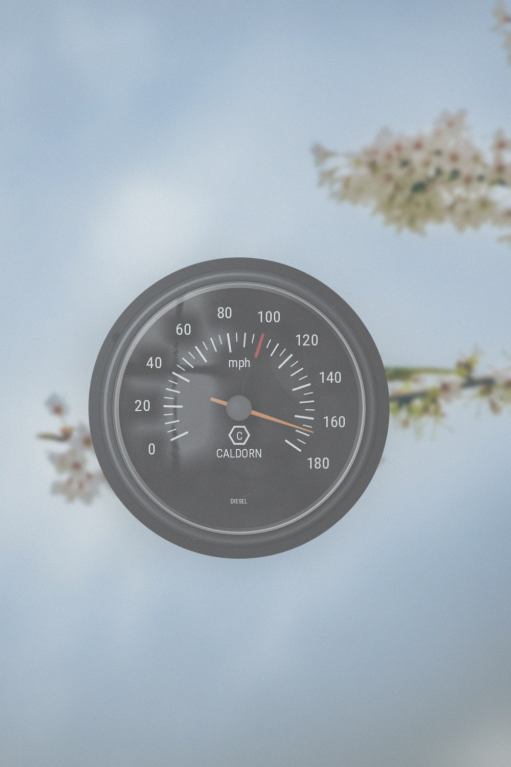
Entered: 167.5 mph
